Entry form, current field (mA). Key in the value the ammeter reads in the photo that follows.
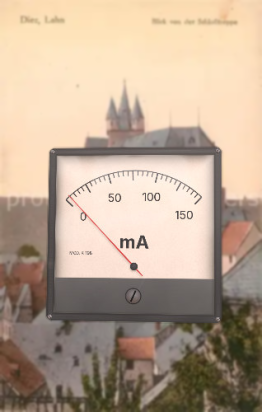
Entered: 5 mA
